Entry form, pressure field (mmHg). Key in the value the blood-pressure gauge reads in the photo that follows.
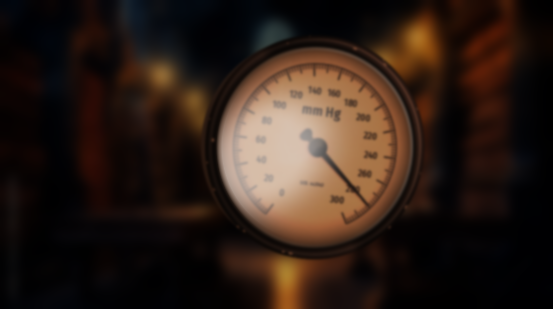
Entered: 280 mmHg
